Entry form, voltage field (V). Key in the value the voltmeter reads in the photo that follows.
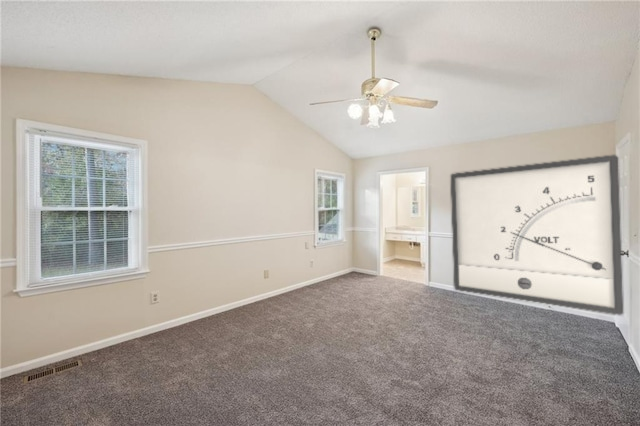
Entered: 2 V
